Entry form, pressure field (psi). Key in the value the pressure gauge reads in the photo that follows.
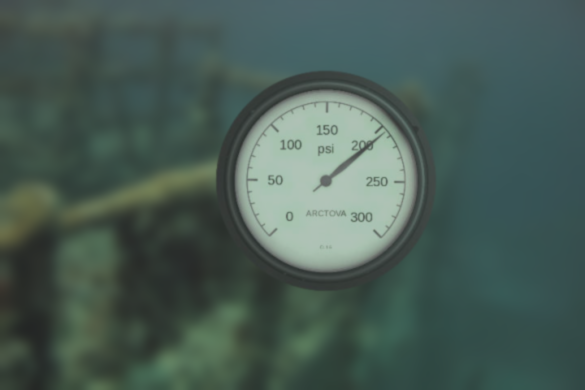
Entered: 205 psi
